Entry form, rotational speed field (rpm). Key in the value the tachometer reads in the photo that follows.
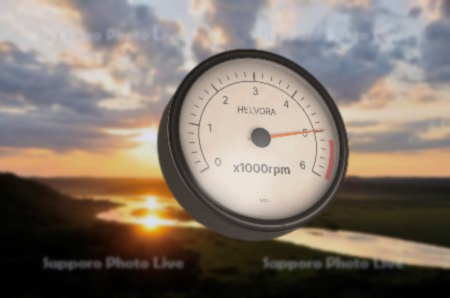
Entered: 5000 rpm
